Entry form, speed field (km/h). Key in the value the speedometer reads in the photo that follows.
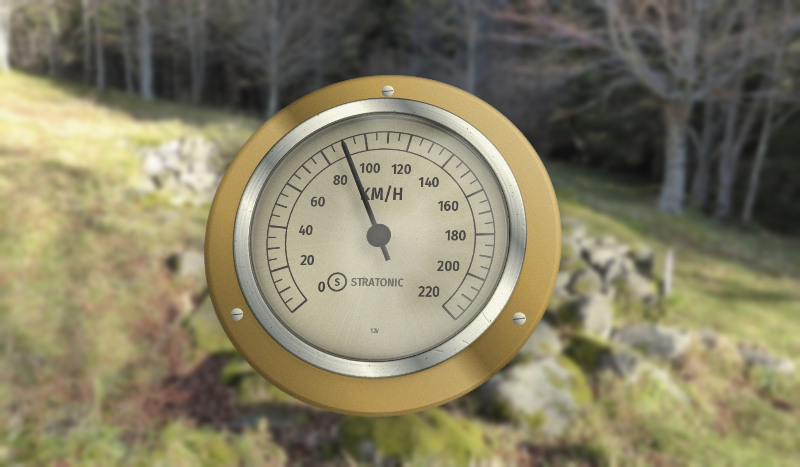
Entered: 90 km/h
